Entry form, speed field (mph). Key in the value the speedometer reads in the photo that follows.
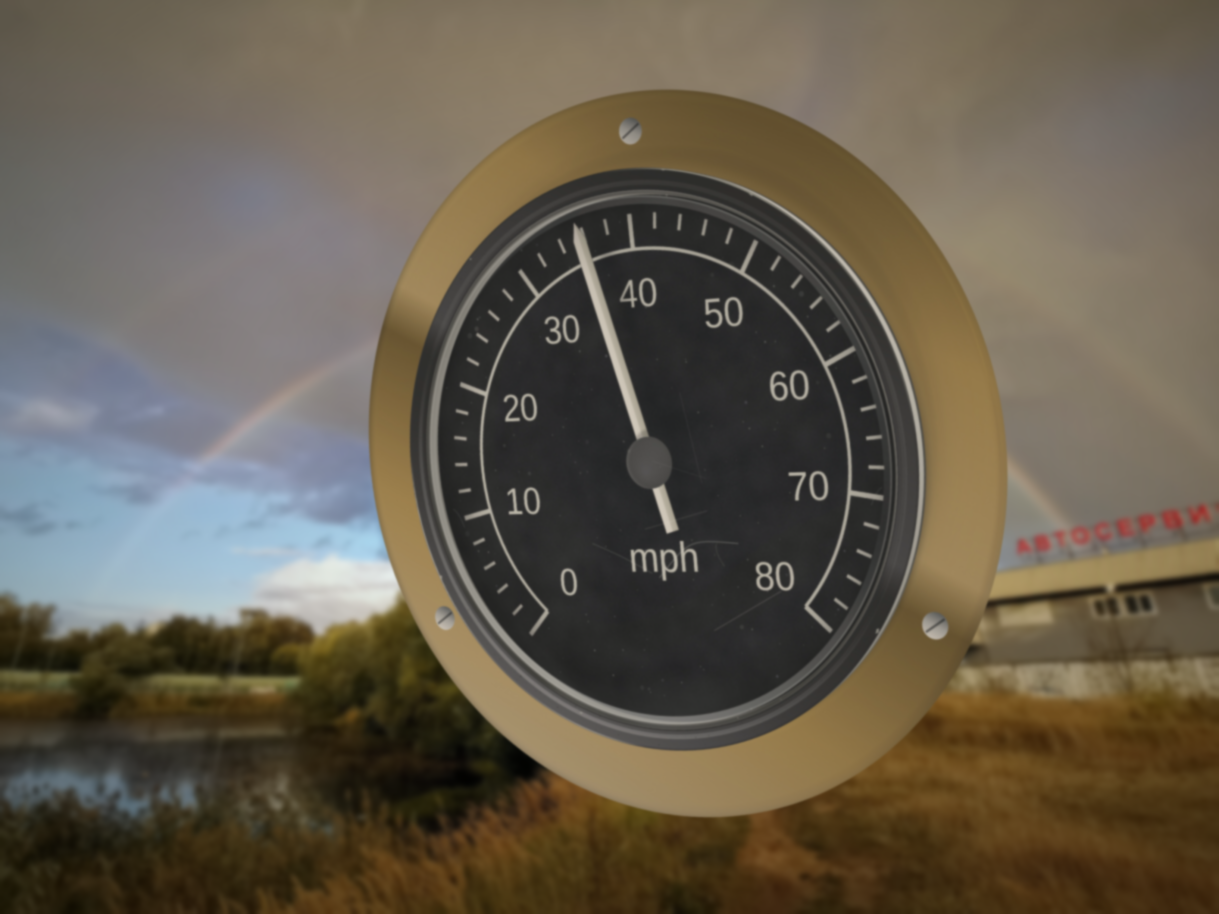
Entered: 36 mph
